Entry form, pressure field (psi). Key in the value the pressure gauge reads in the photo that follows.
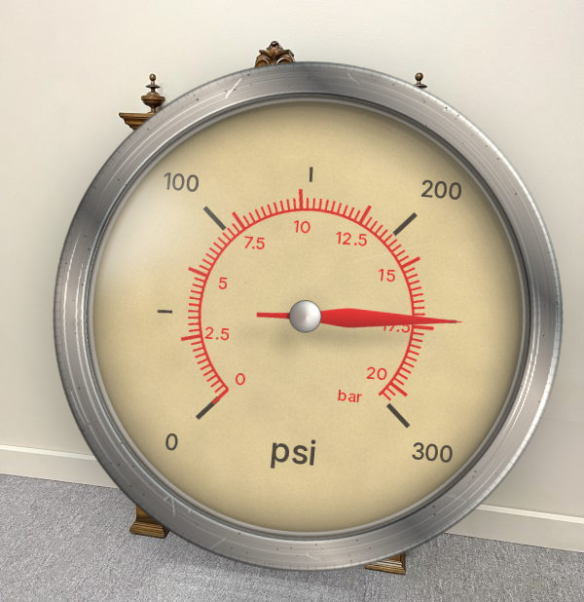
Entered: 250 psi
